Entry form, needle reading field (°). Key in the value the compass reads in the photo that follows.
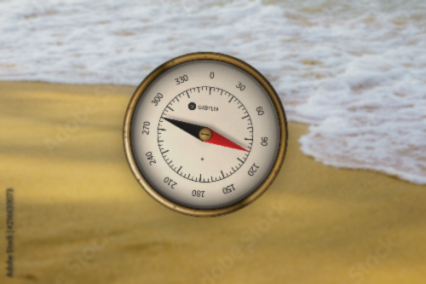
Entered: 105 °
